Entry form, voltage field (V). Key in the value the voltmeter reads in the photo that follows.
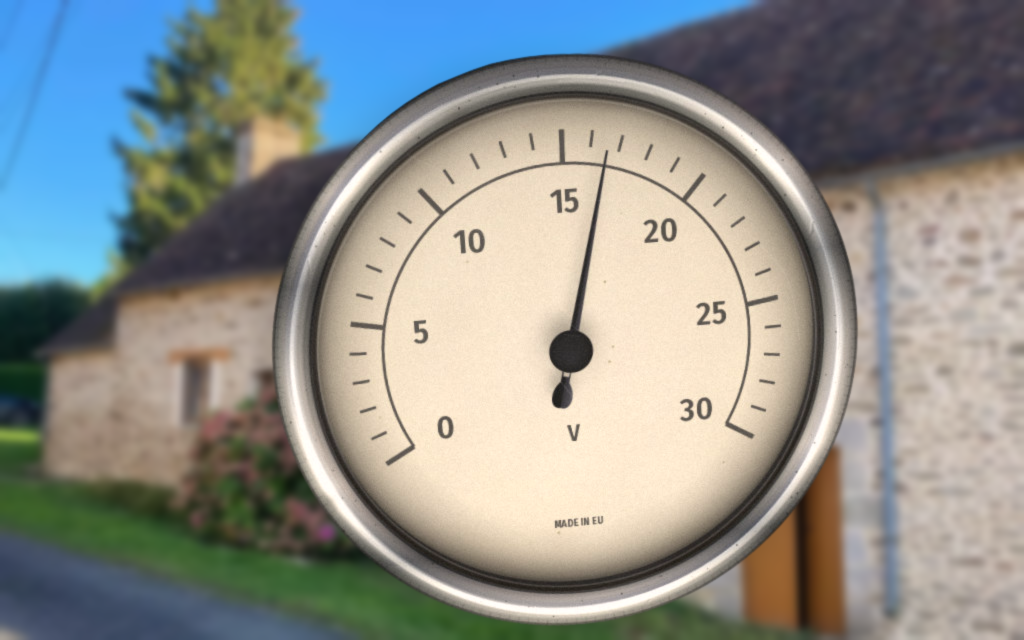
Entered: 16.5 V
